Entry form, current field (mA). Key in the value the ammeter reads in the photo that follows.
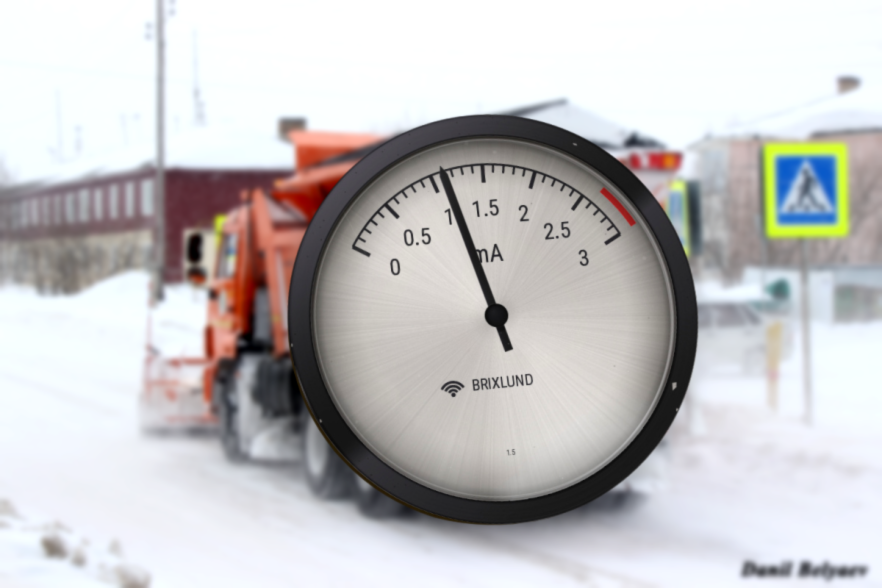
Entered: 1.1 mA
